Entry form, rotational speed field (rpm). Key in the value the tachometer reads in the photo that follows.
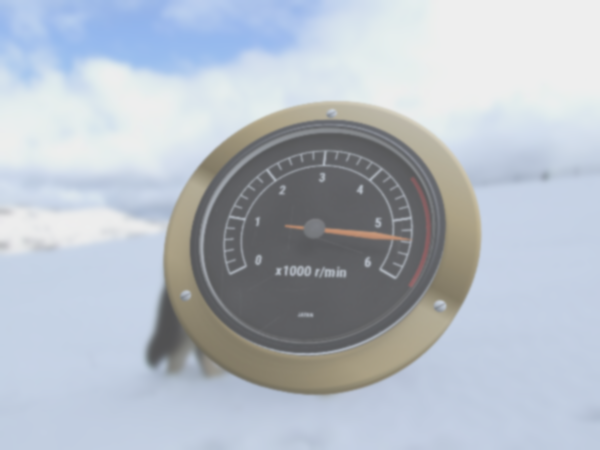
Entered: 5400 rpm
